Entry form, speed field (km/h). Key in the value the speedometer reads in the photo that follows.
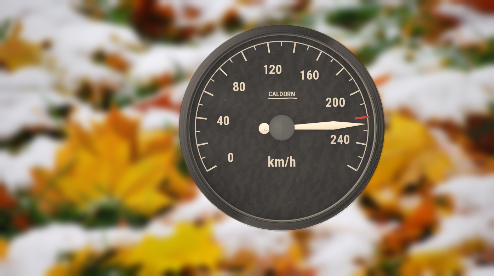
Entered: 225 km/h
